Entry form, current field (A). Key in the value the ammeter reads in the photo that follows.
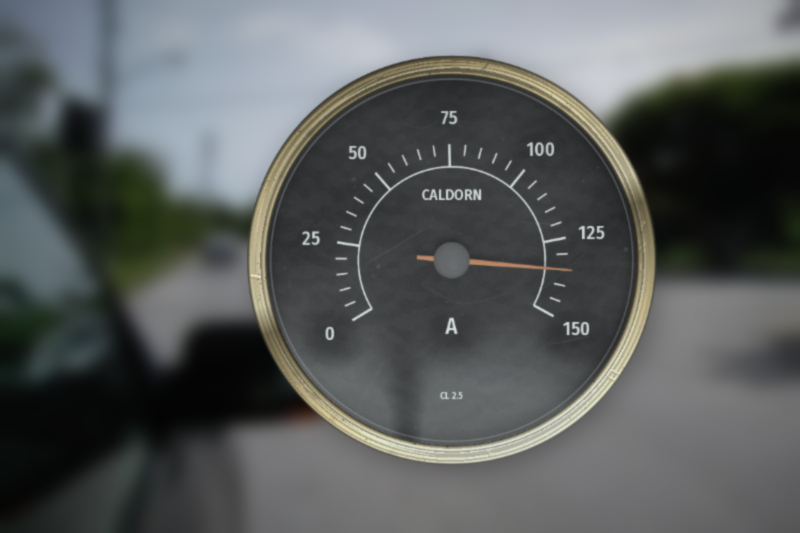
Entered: 135 A
